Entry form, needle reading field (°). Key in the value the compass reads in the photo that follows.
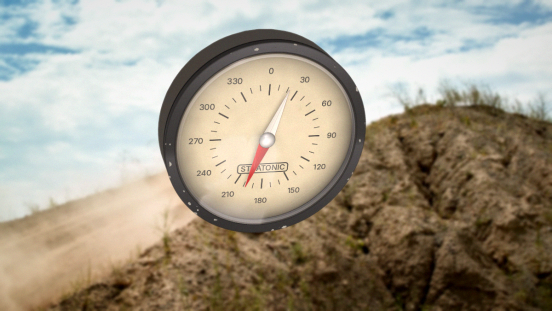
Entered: 200 °
